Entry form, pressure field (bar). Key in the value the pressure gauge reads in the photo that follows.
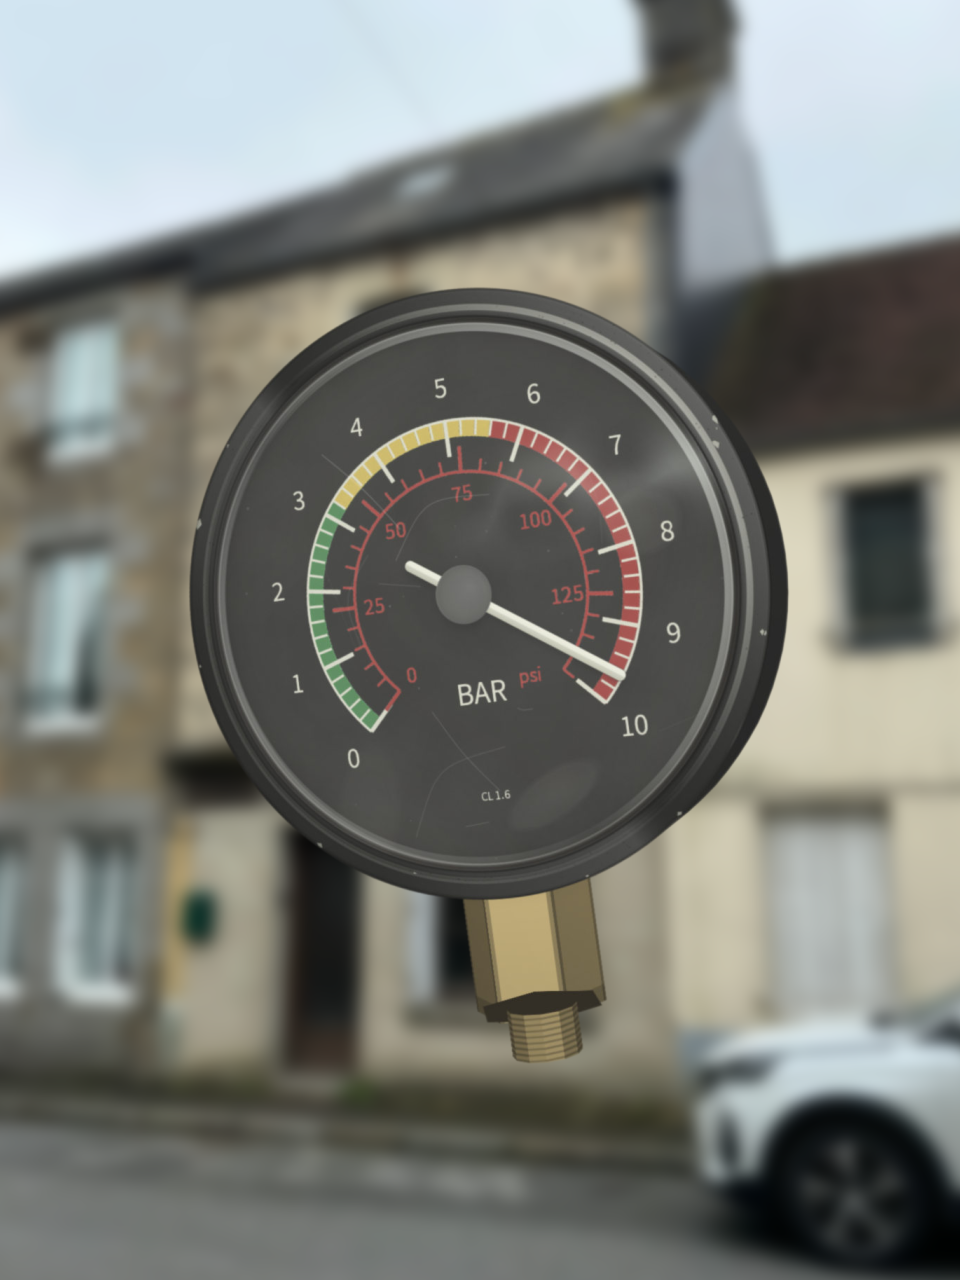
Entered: 9.6 bar
